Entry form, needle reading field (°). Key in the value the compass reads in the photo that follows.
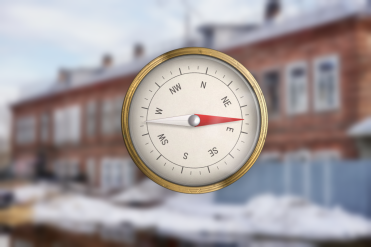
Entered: 75 °
